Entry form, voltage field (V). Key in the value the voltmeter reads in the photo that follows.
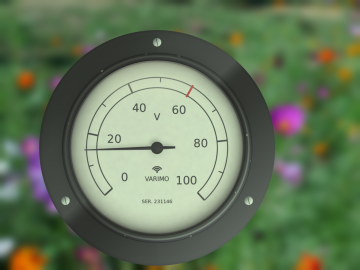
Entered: 15 V
